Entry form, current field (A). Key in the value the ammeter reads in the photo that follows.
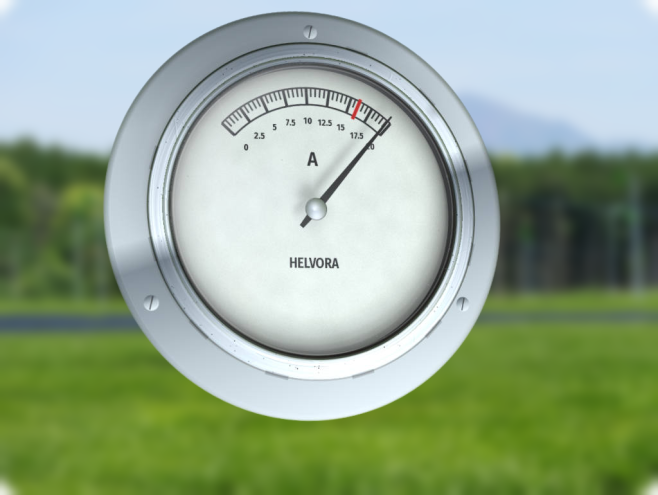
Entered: 19.5 A
